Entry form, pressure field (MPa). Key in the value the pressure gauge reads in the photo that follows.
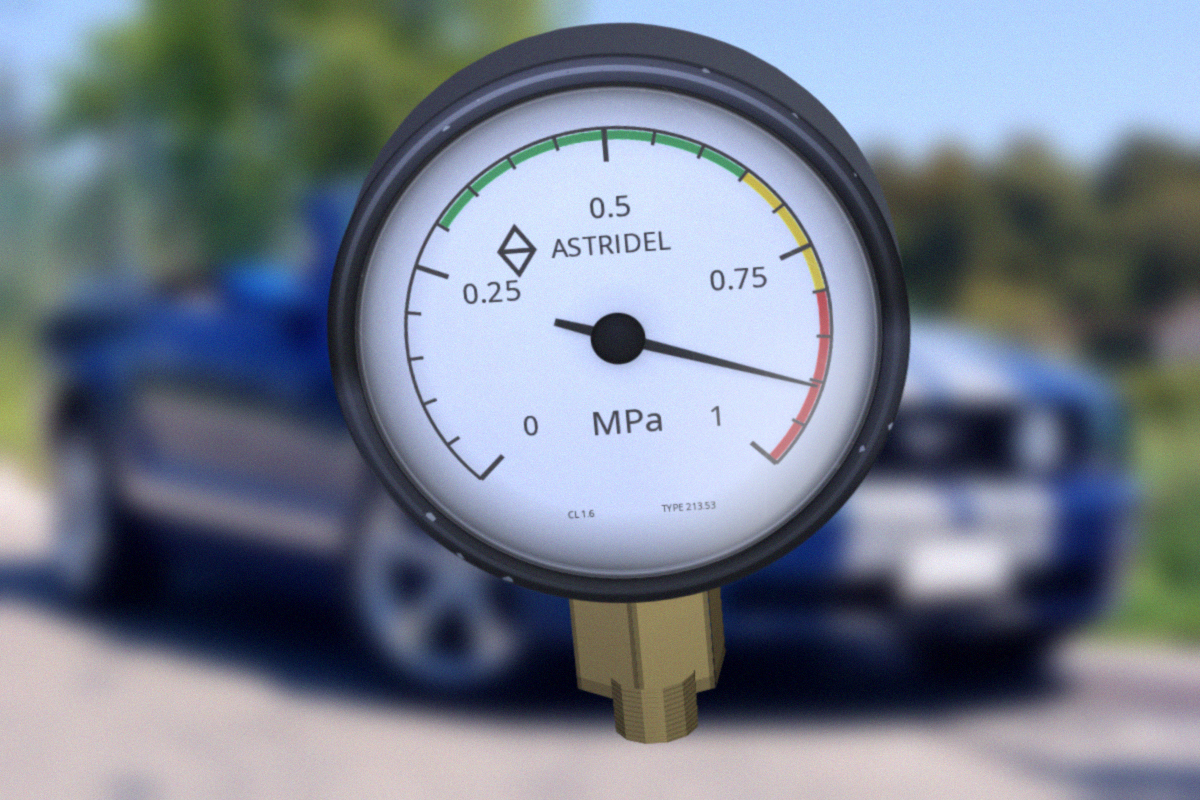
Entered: 0.9 MPa
